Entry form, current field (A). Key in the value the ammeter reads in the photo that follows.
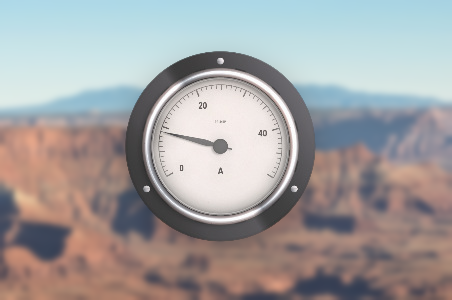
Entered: 9 A
